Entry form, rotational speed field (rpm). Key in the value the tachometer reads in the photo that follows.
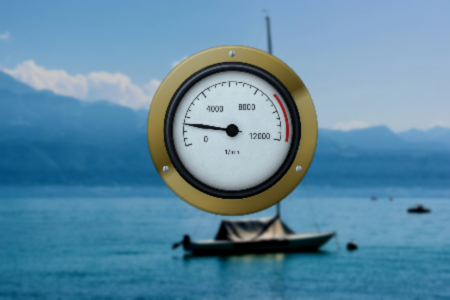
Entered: 1500 rpm
